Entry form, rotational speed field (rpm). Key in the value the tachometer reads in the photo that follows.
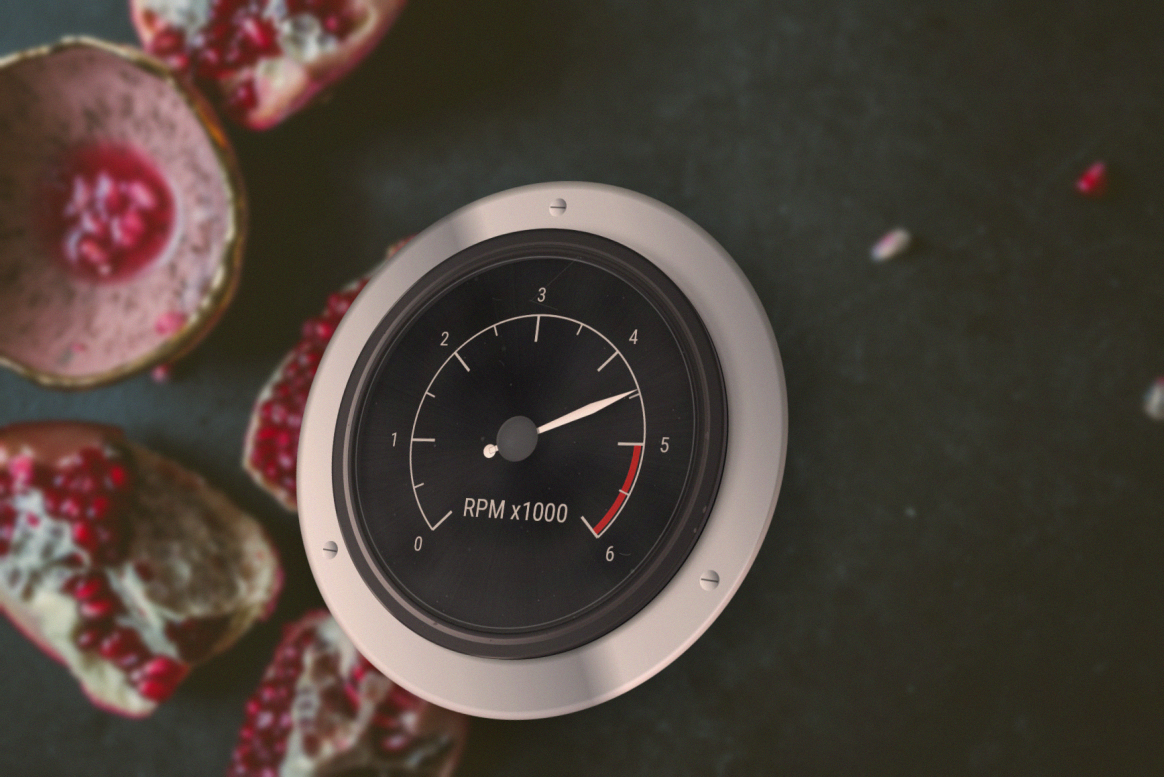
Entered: 4500 rpm
